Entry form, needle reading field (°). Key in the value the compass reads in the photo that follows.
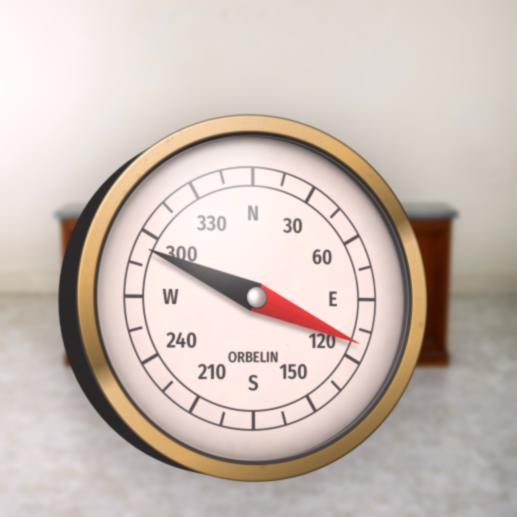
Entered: 112.5 °
